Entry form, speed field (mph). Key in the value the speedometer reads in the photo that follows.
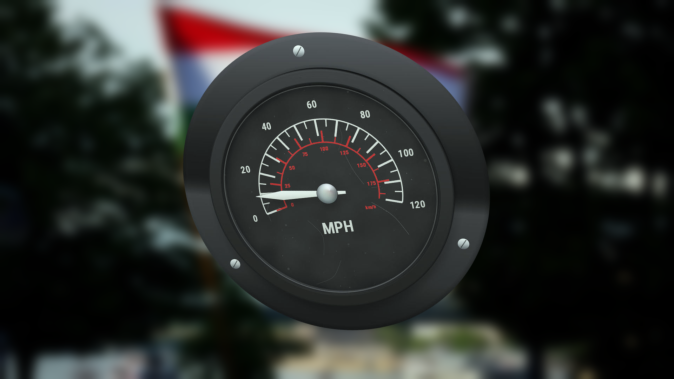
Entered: 10 mph
